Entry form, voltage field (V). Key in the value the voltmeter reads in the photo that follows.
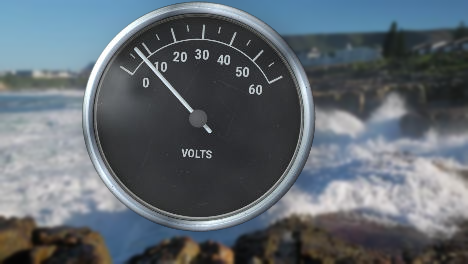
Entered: 7.5 V
